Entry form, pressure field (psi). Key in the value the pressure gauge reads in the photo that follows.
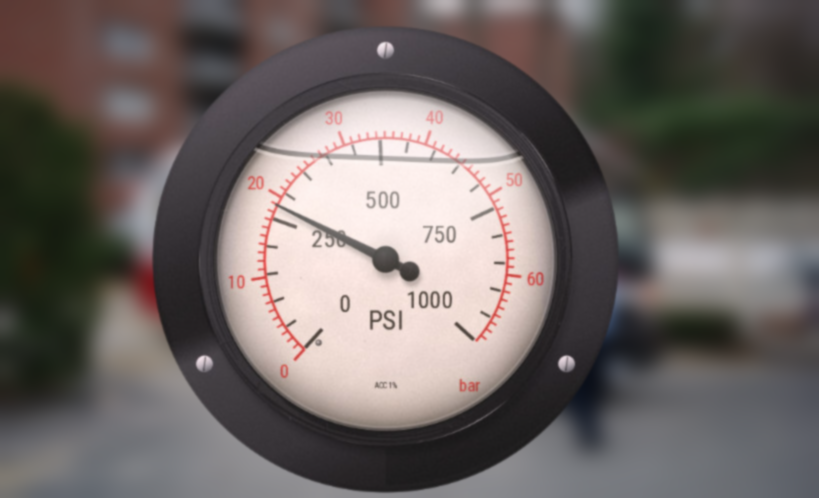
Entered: 275 psi
